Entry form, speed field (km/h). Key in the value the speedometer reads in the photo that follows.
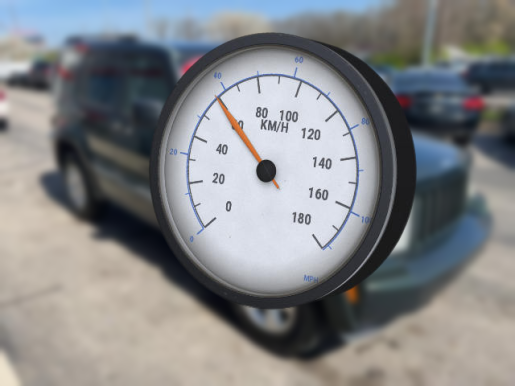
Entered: 60 km/h
